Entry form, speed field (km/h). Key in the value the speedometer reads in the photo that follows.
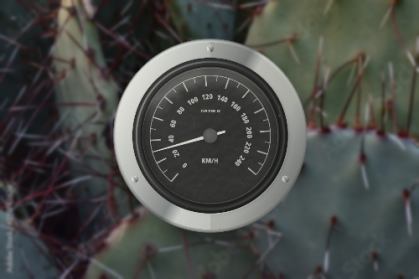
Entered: 30 km/h
